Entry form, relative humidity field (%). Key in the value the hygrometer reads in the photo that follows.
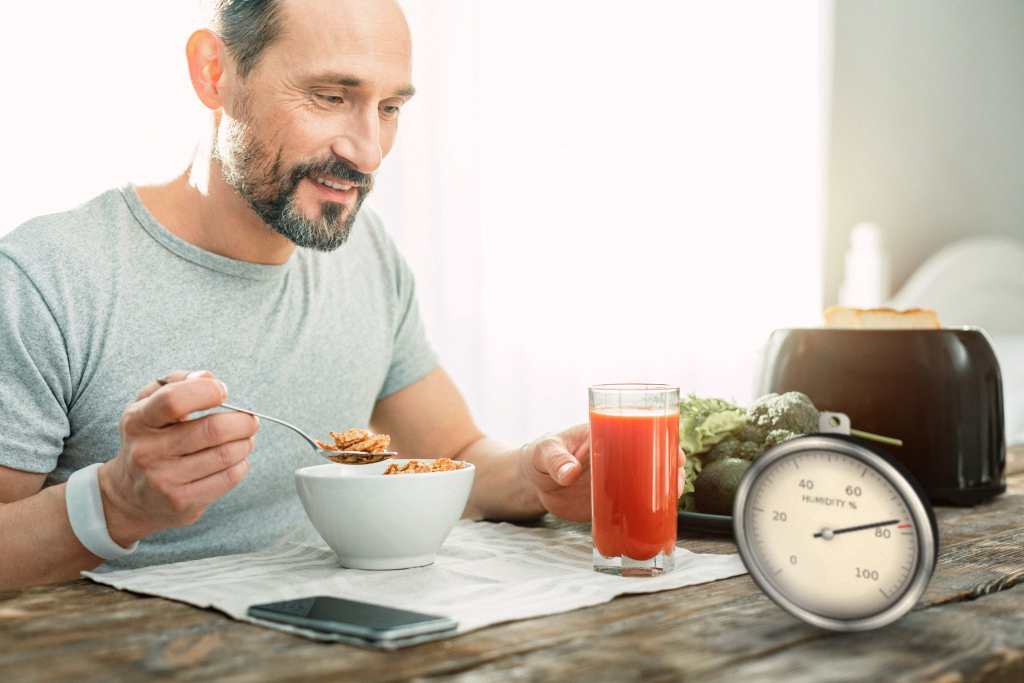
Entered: 76 %
